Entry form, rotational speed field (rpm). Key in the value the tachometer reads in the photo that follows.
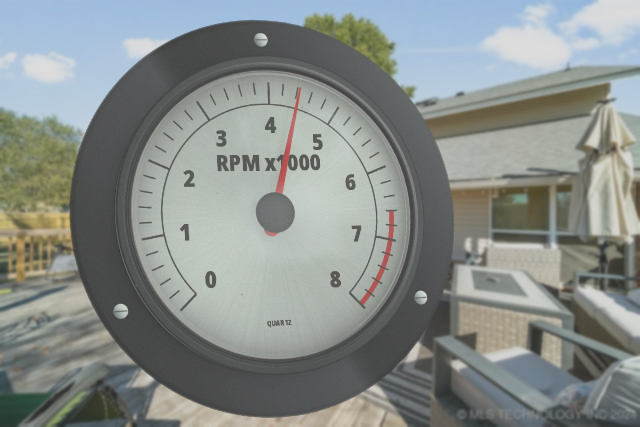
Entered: 4400 rpm
